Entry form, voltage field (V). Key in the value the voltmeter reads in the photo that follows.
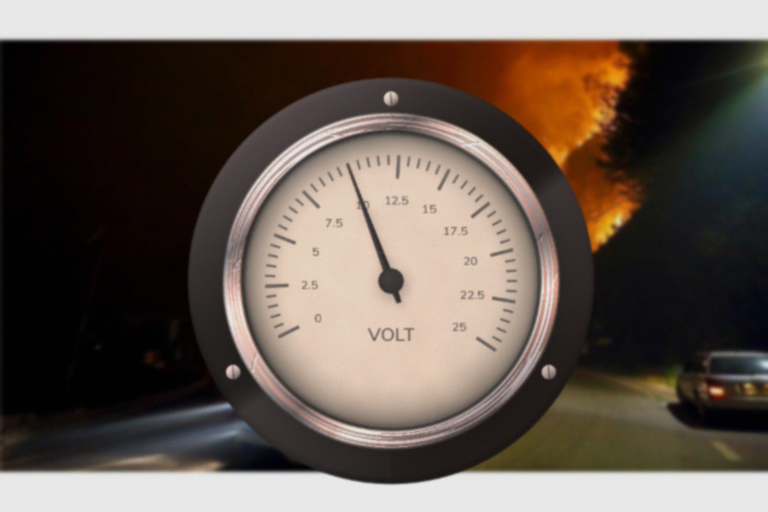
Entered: 10 V
